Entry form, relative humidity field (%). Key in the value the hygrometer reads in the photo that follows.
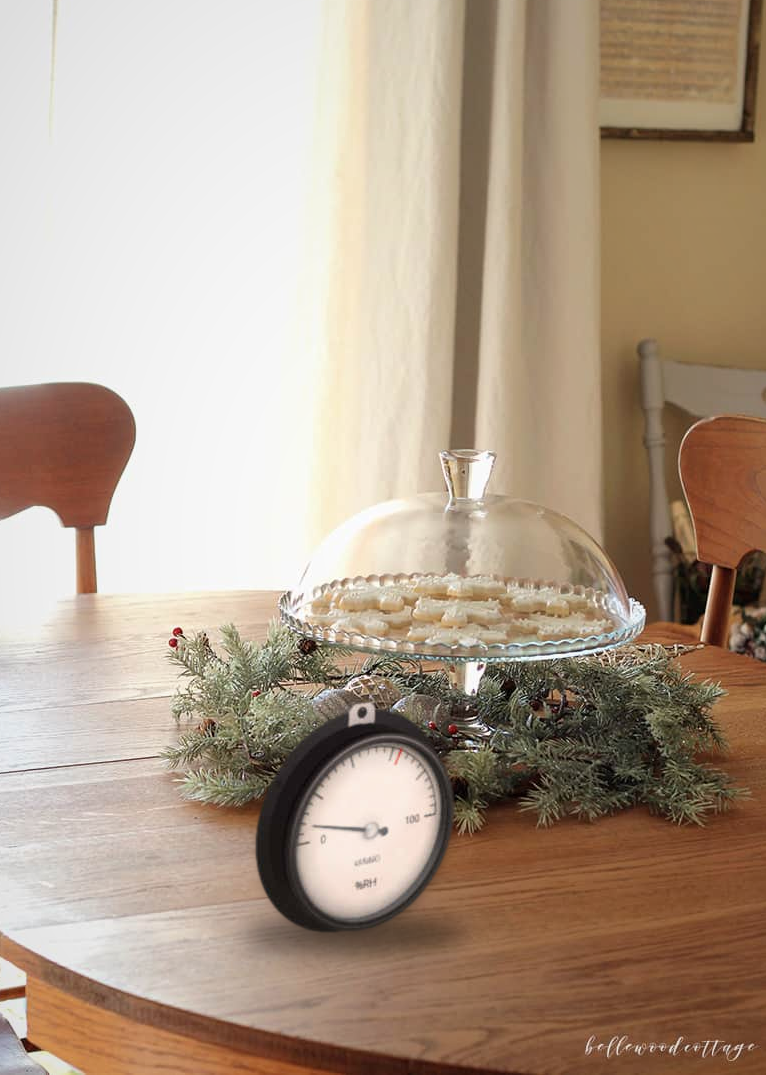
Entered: 8 %
